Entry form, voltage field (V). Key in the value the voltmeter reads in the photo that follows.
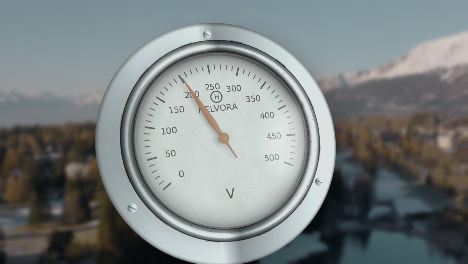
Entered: 200 V
